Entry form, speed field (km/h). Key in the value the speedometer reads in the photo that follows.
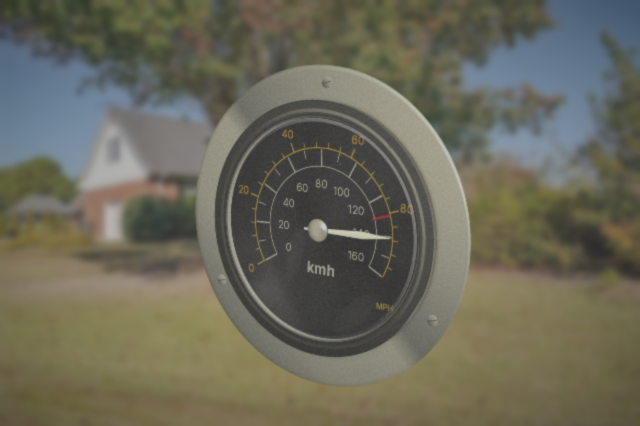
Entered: 140 km/h
